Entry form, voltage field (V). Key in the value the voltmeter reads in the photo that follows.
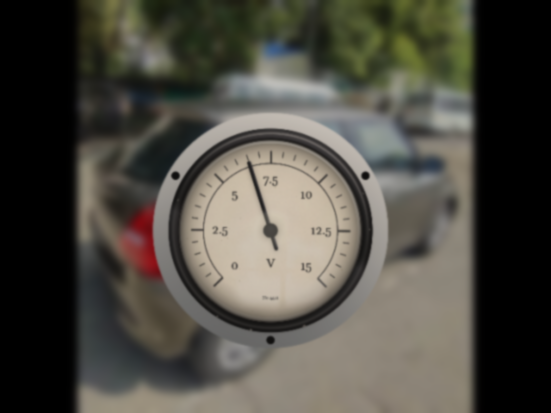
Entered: 6.5 V
